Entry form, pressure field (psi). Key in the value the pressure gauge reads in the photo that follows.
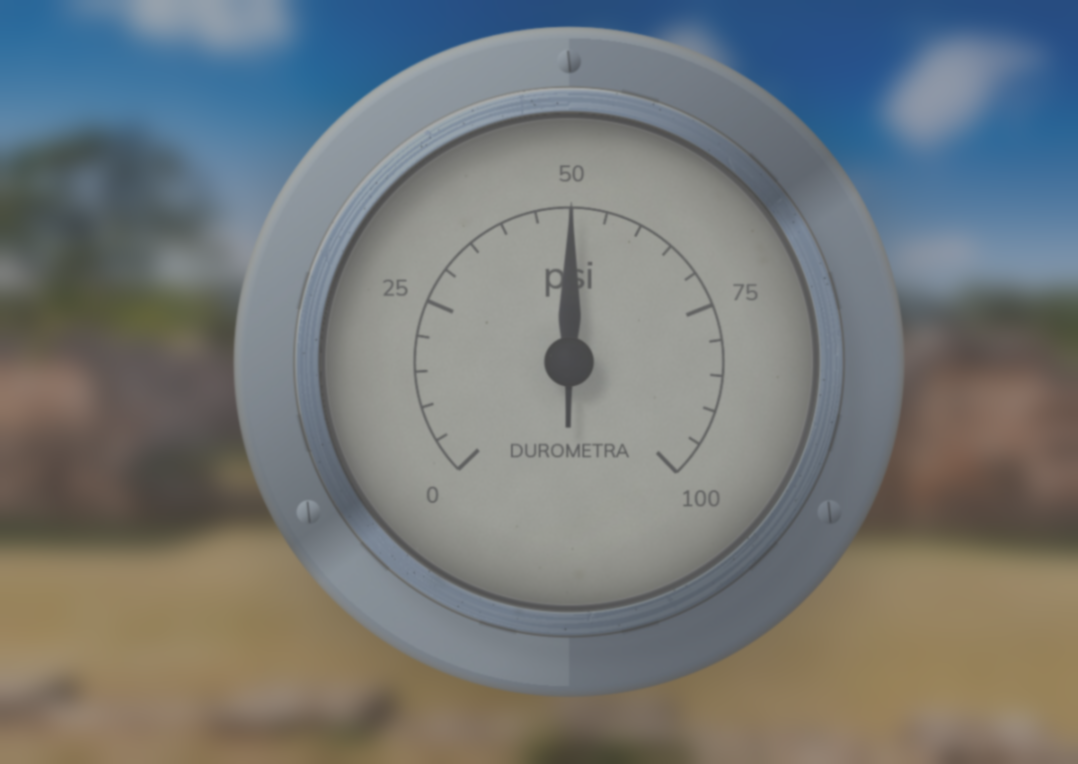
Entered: 50 psi
